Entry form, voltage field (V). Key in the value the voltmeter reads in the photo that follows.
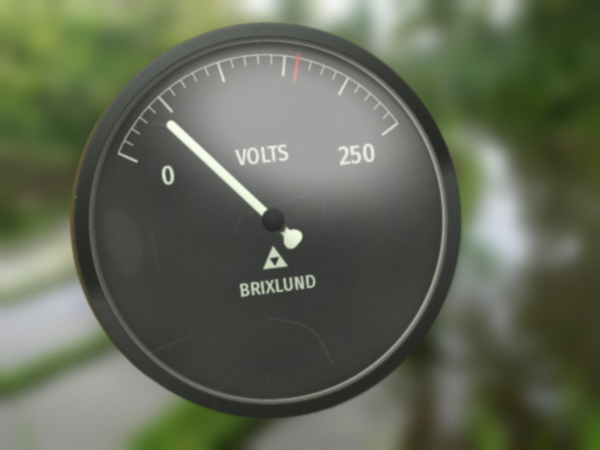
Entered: 40 V
